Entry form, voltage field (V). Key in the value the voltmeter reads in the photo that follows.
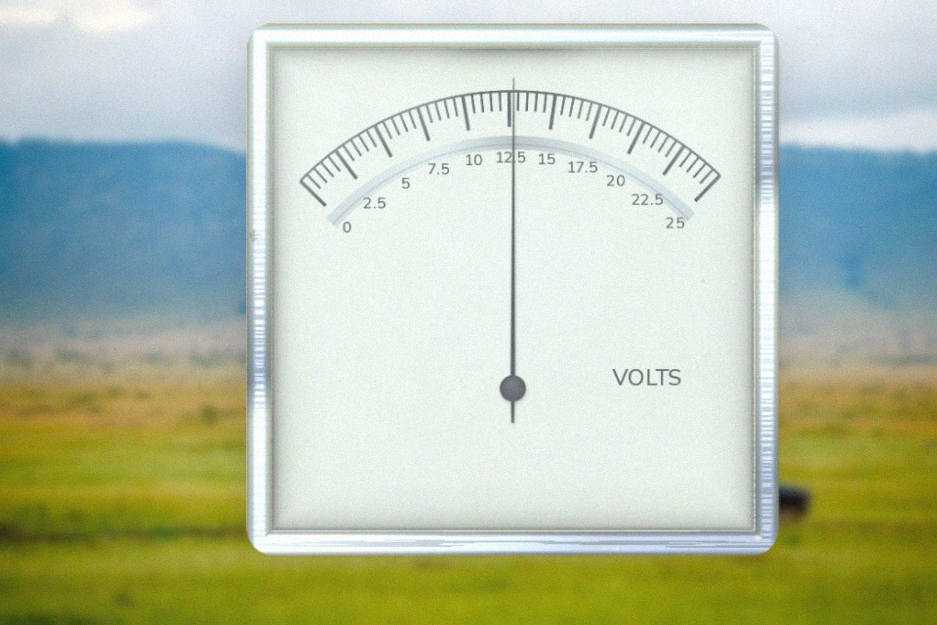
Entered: 12.75 V
